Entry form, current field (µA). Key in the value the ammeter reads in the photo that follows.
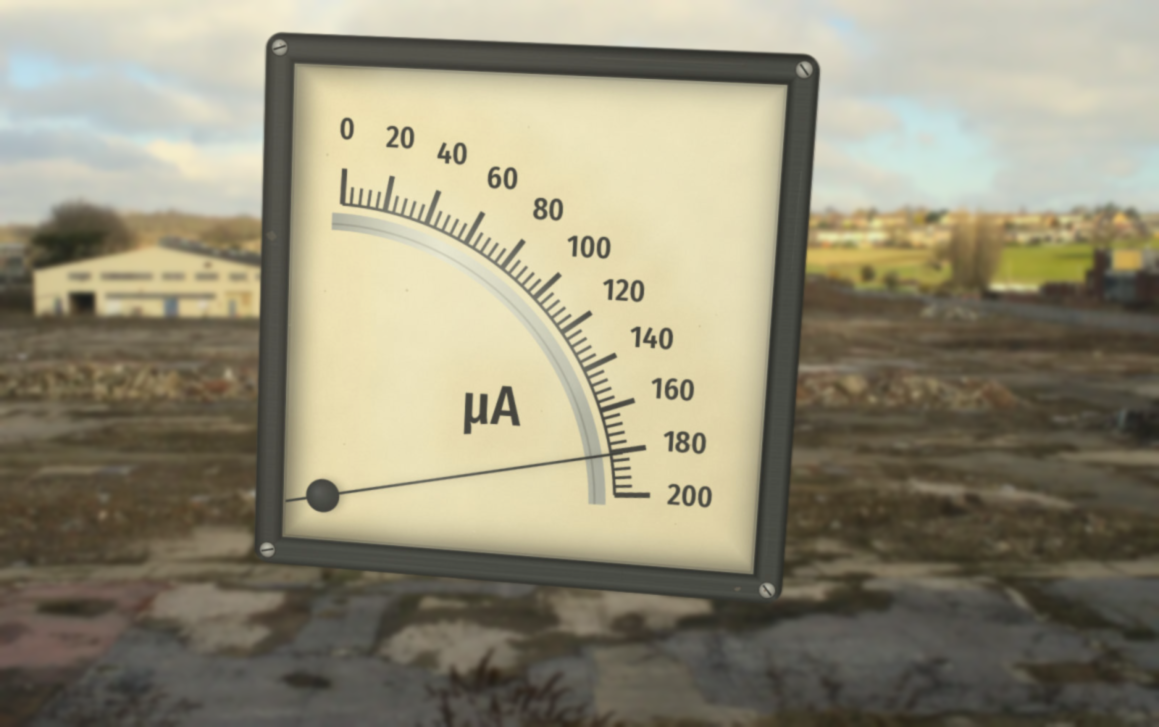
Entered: 180 µA
